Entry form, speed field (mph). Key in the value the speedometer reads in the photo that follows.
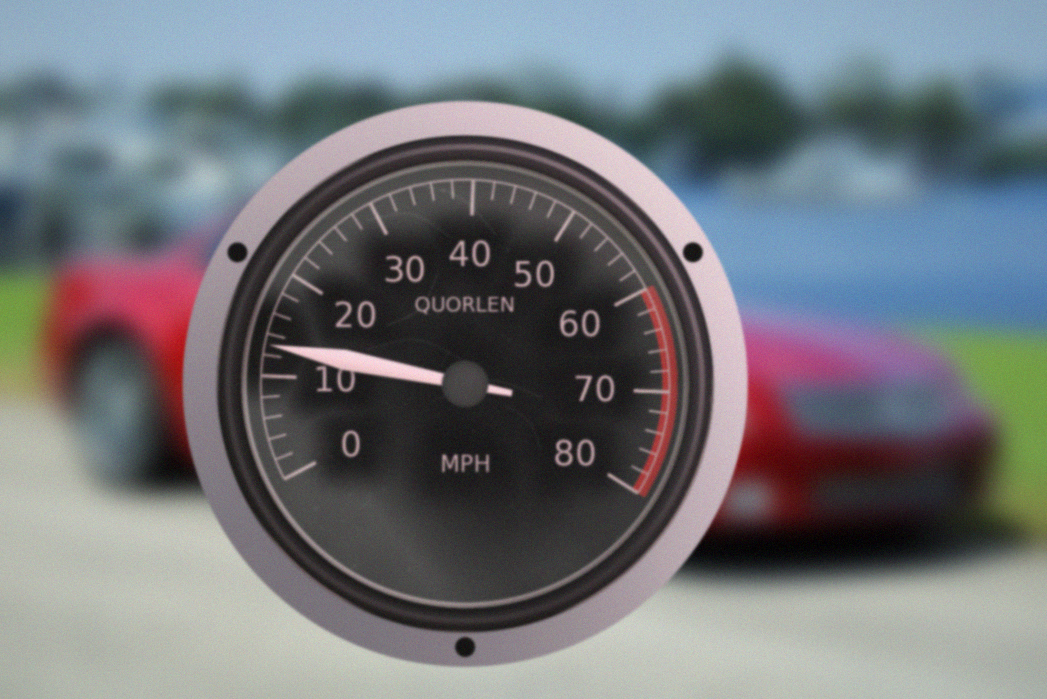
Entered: 13 mph
